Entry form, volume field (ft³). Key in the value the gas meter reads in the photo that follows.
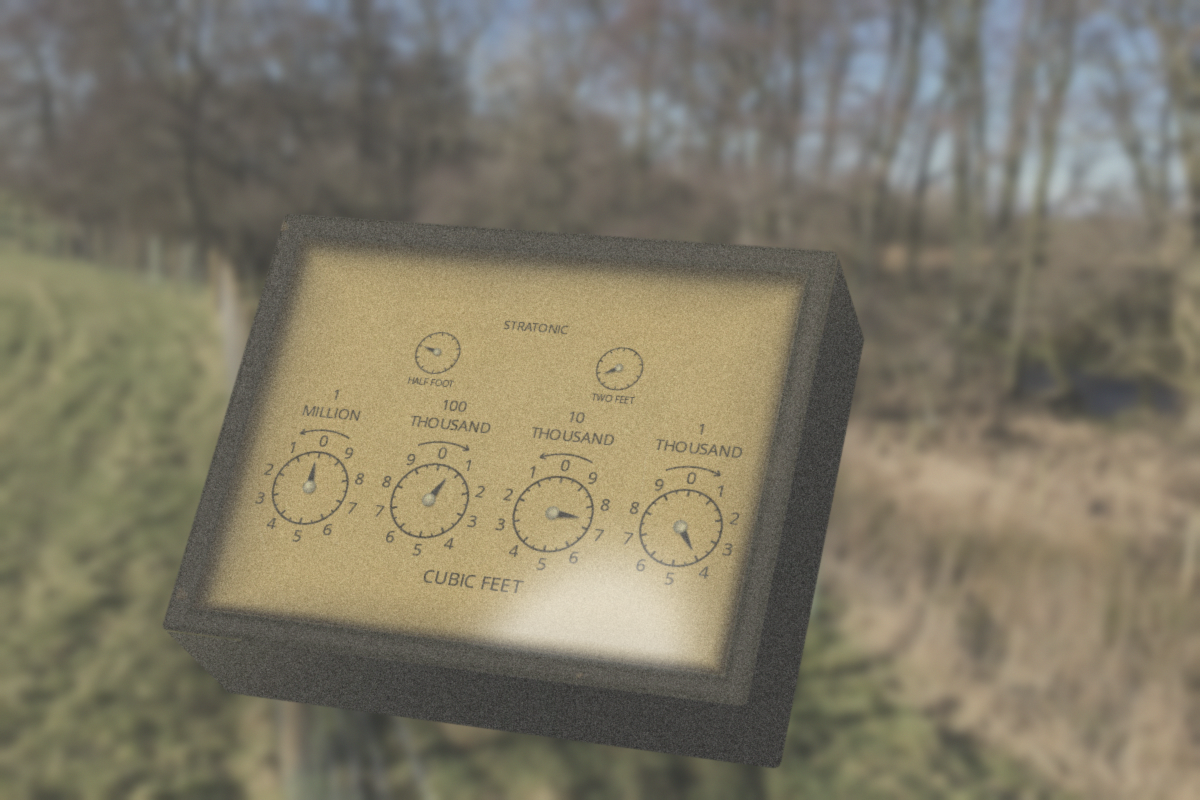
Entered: 7400 ft³
